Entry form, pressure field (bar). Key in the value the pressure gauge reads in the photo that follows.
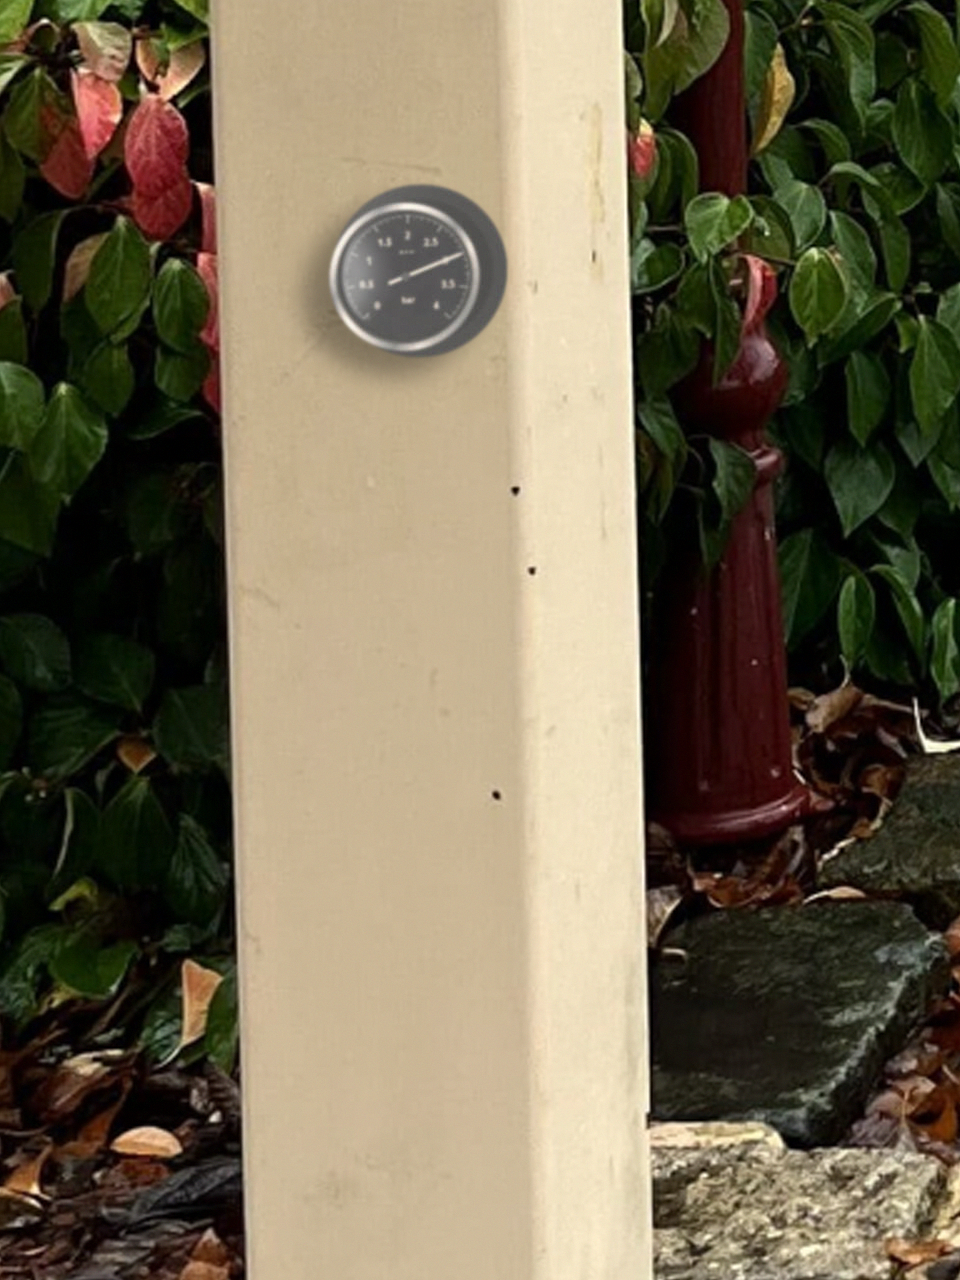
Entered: 3 bar
